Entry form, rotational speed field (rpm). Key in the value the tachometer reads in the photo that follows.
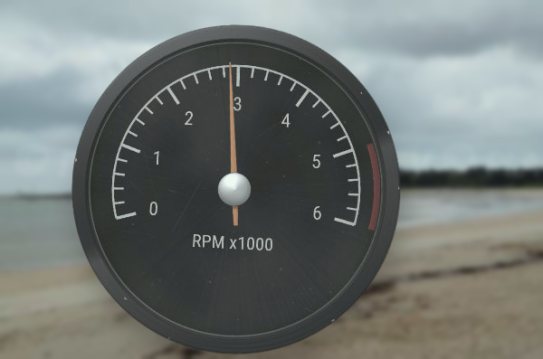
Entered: 2900 rpm
